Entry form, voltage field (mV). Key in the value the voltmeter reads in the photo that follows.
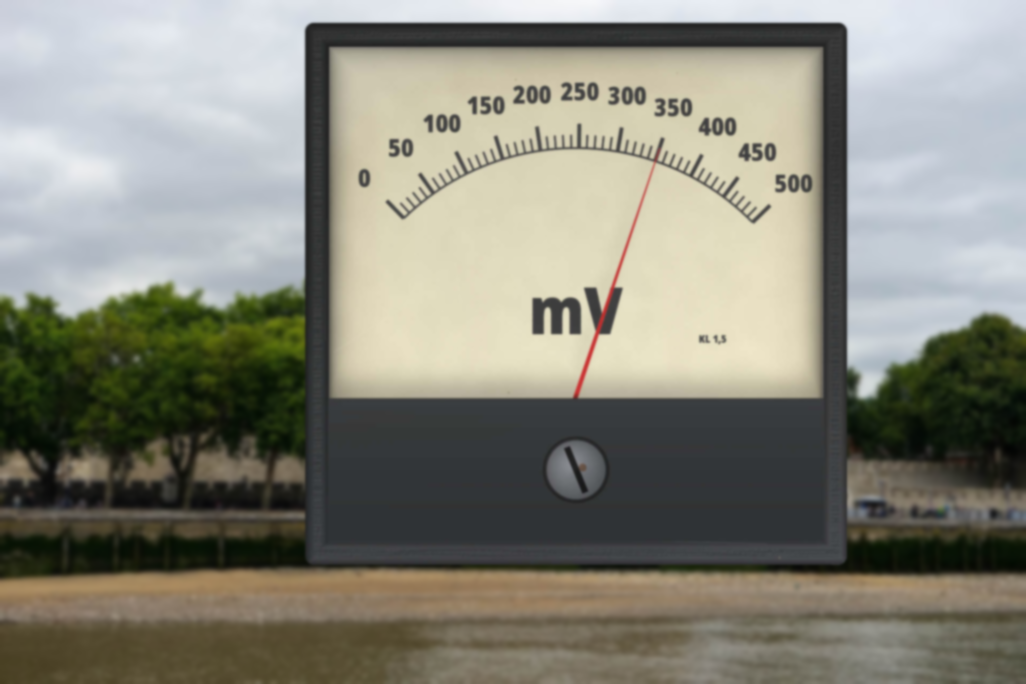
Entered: 350 mV
